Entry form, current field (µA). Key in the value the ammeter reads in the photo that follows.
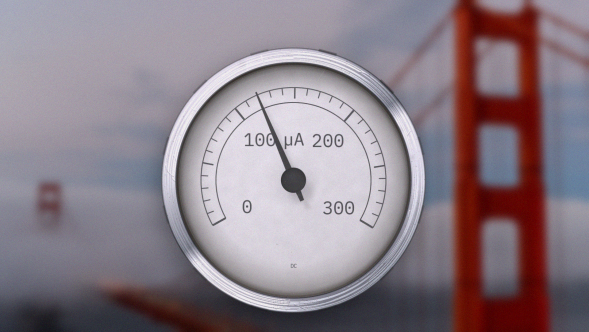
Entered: 120 µA
